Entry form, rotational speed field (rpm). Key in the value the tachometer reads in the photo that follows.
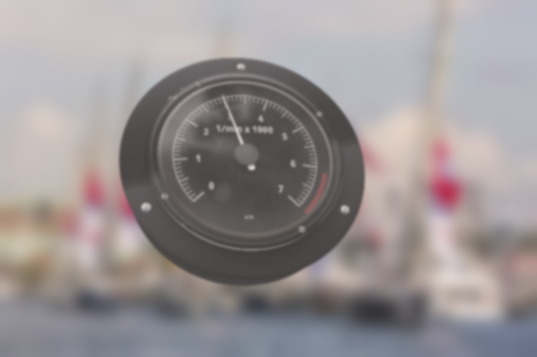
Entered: 3000 rpm
